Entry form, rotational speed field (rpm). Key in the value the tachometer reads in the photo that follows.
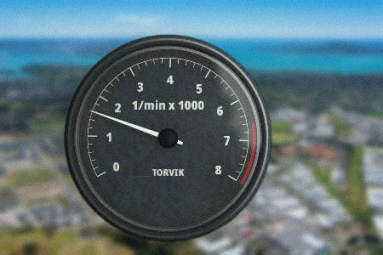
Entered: 1600 rpm
